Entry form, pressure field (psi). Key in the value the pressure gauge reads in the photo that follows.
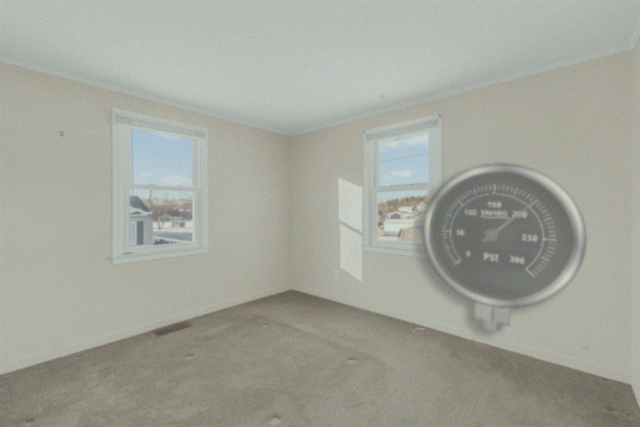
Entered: 200 psi
